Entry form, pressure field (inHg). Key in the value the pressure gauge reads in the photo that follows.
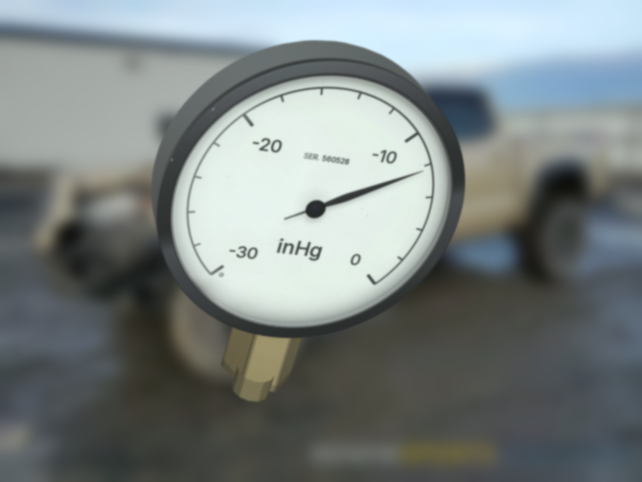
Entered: -8 inHg
